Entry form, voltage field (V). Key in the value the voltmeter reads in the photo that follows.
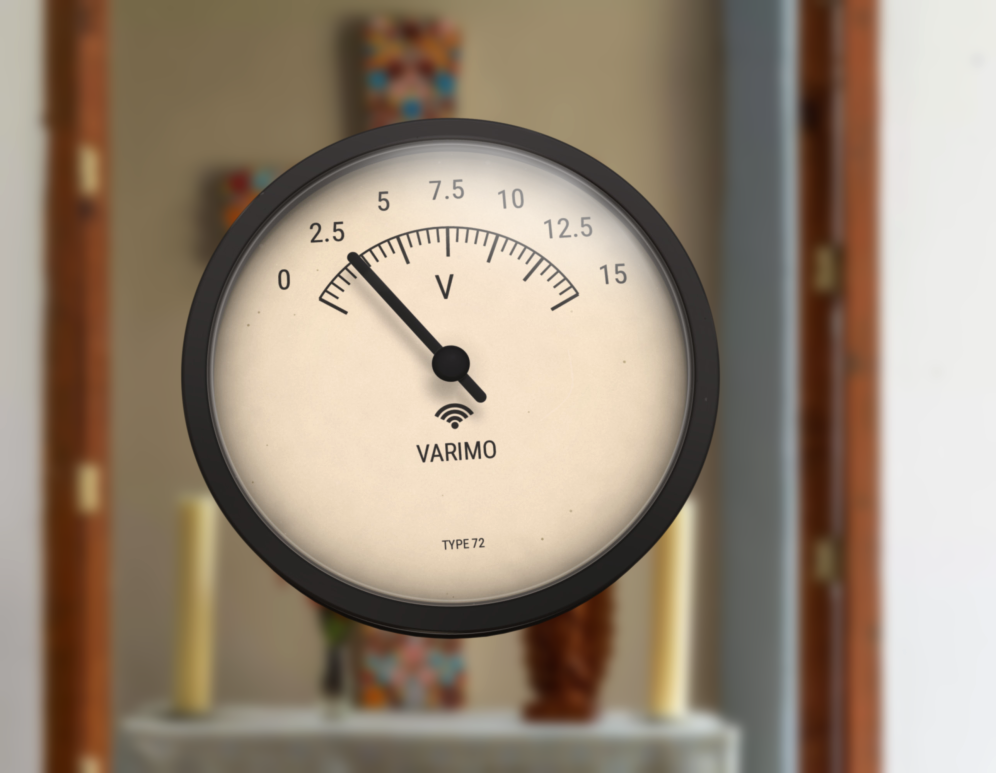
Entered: 2.5 V
